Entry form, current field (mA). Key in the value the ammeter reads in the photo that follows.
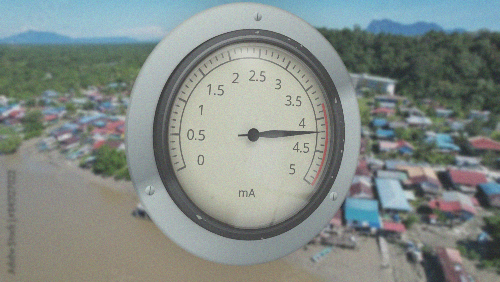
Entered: 4.2 mA
